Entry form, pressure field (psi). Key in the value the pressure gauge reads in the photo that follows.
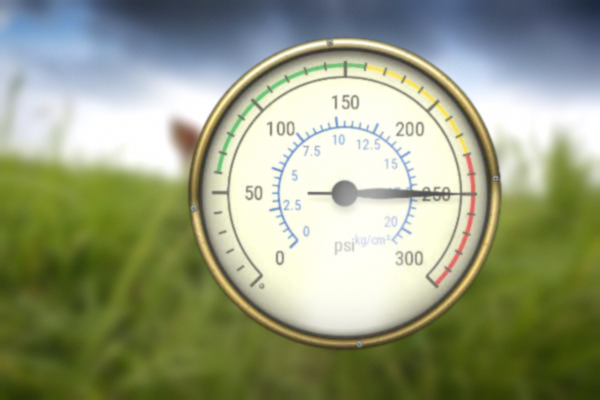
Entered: 250 psi
